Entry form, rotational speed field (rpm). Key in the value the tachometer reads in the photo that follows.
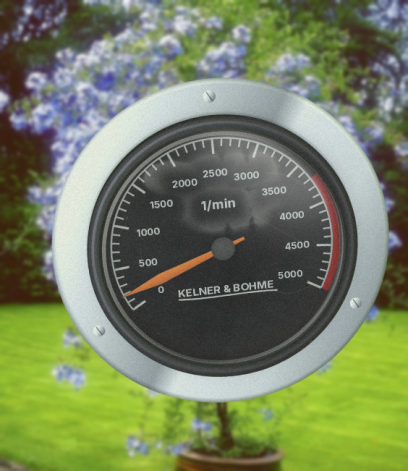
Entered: 200 rpm
